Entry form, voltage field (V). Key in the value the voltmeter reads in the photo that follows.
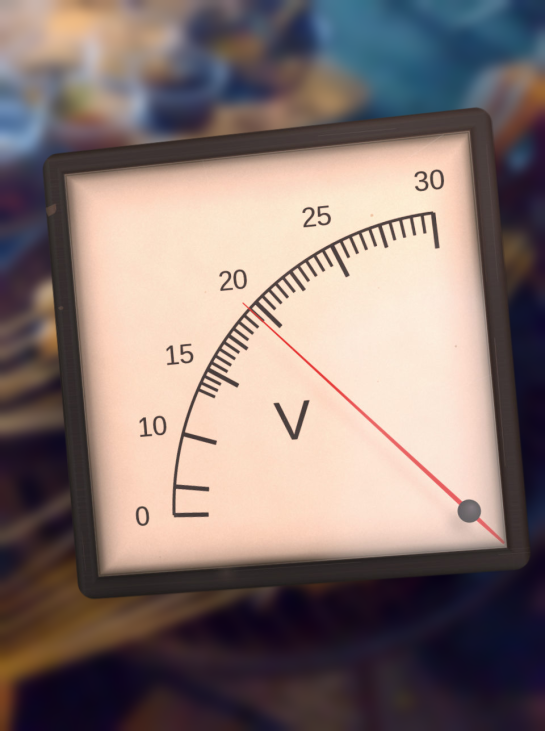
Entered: 19.5 V
